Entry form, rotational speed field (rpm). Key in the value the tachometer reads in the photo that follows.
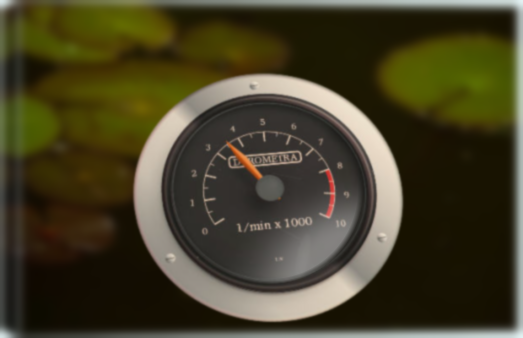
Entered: 3500 rpm
